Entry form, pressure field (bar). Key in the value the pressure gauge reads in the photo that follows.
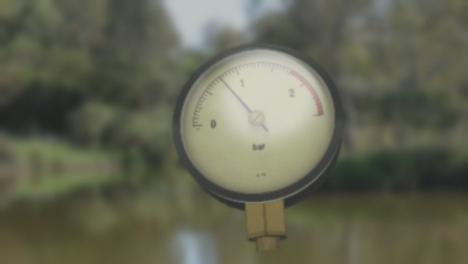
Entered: 0.75 bar
